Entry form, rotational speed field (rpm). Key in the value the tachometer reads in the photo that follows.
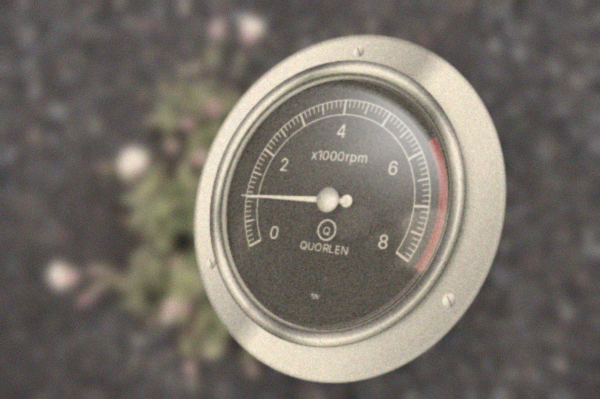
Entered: 1000 rpm
